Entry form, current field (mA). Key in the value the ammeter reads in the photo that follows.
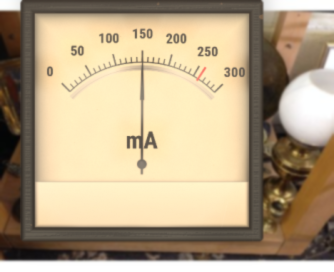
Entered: 150 mA
